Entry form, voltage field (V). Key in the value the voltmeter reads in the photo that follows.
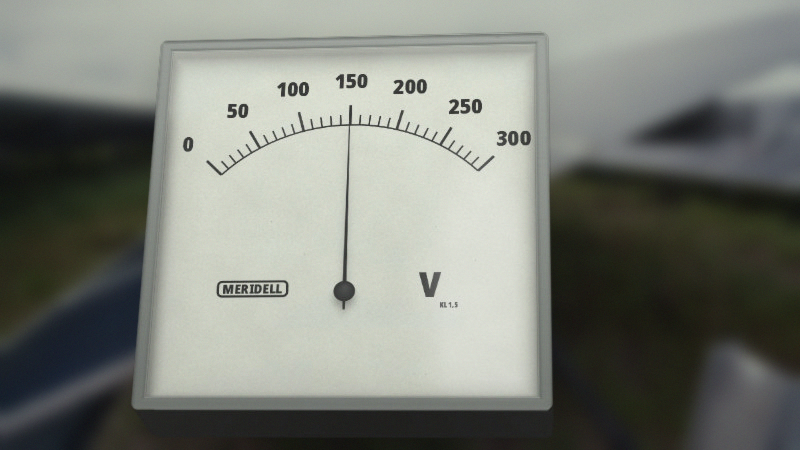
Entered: 150 V
